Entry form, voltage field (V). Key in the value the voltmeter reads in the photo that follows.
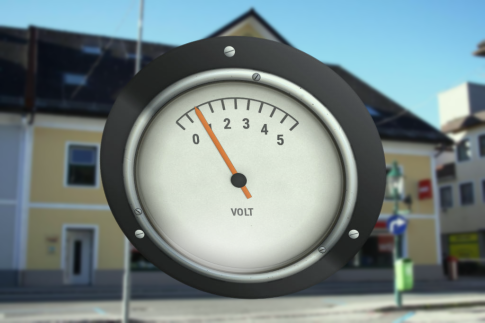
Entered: 1 V
